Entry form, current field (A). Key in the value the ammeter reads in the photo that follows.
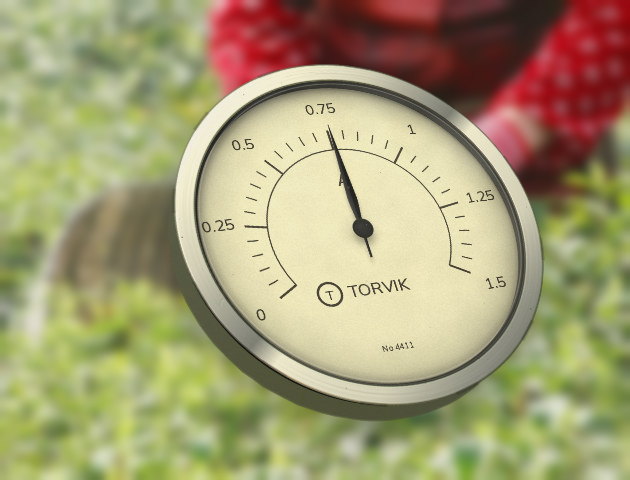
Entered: 0.75 A
